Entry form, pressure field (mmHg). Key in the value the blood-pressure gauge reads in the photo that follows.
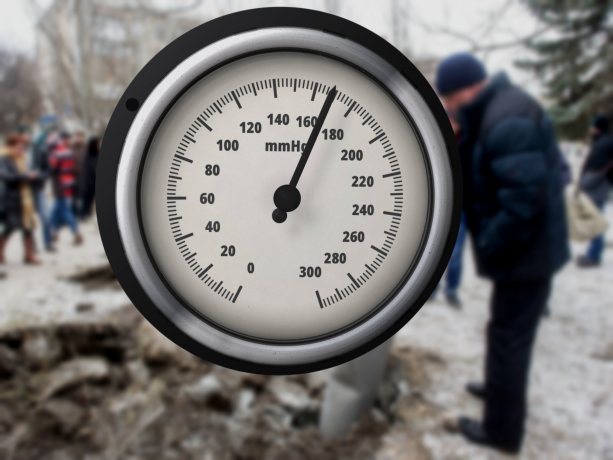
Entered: 168 mmHg
